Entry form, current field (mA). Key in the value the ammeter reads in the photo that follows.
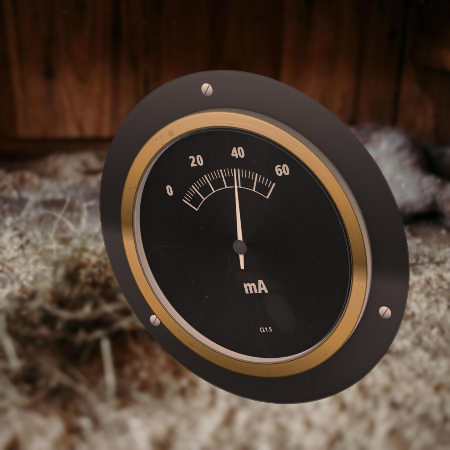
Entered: 40 mA
